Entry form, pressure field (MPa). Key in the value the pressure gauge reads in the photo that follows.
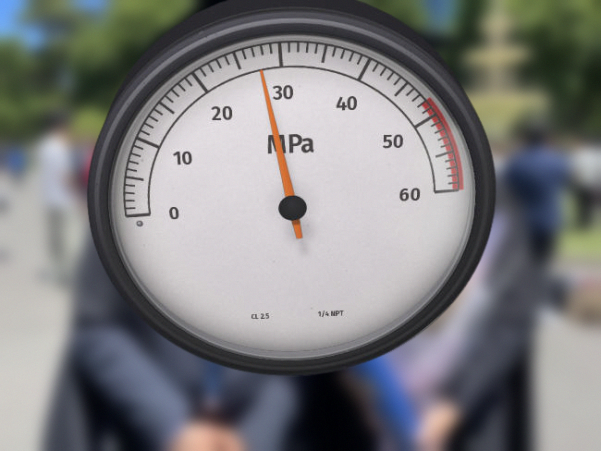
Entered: 27.5 MPa
